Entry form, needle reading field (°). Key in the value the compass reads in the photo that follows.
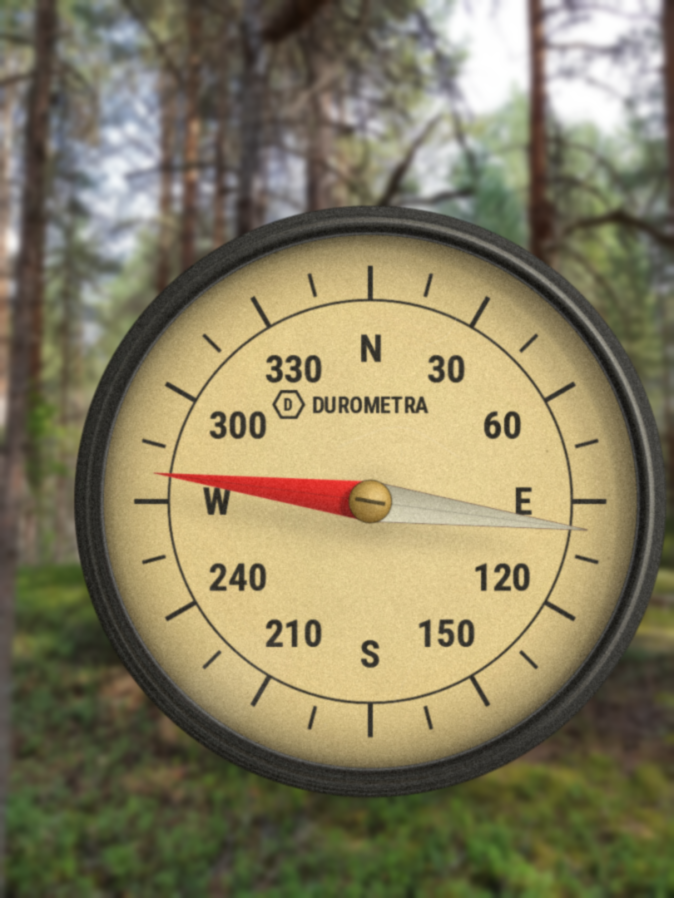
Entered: 277.5 °
